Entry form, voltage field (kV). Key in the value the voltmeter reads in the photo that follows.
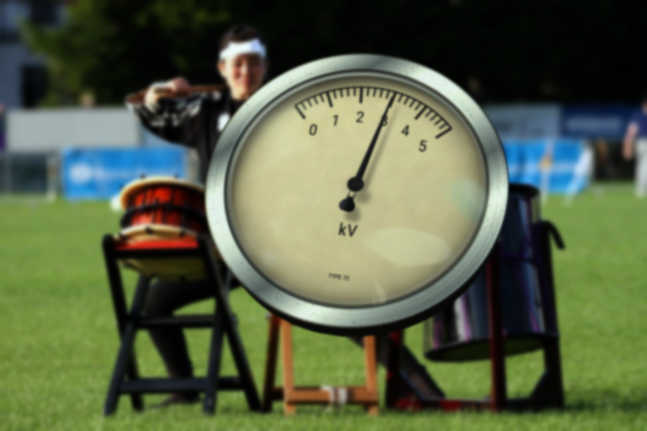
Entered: 3 kV
